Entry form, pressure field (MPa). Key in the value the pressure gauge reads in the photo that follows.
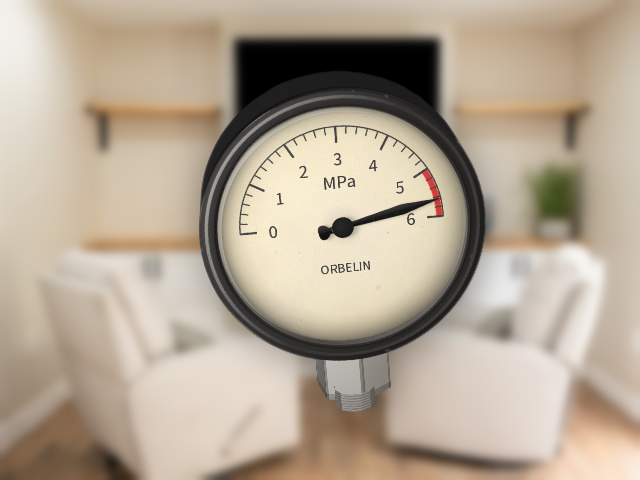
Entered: 5.6 MPa
